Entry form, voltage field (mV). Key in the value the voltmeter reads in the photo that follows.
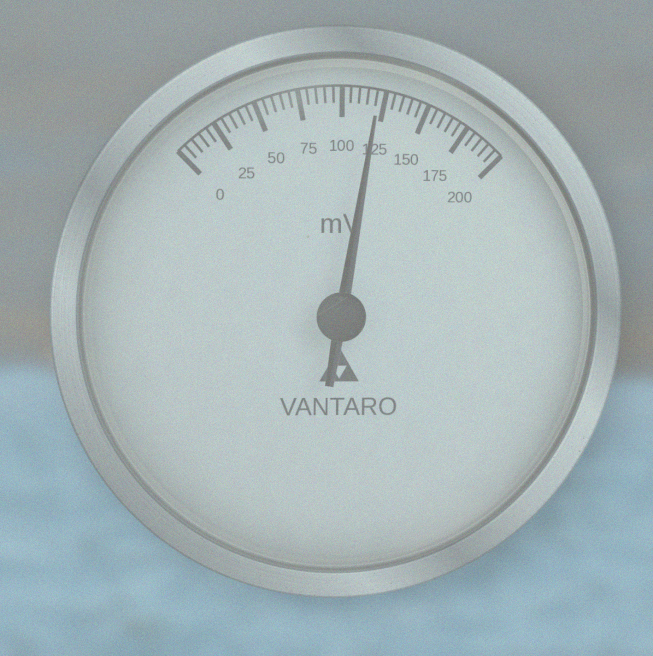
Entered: 120 mV
